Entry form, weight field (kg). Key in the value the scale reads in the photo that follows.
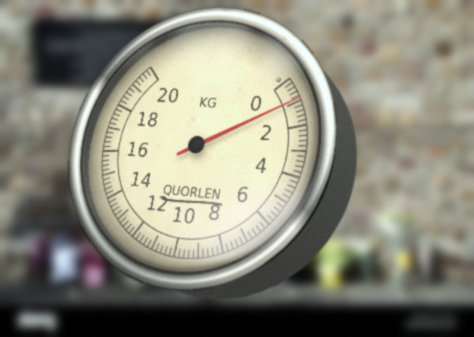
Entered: 1 kg
